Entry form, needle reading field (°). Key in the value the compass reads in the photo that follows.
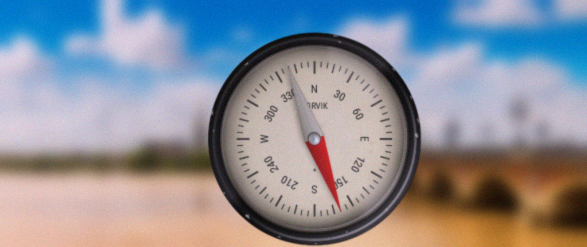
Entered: 160 °
